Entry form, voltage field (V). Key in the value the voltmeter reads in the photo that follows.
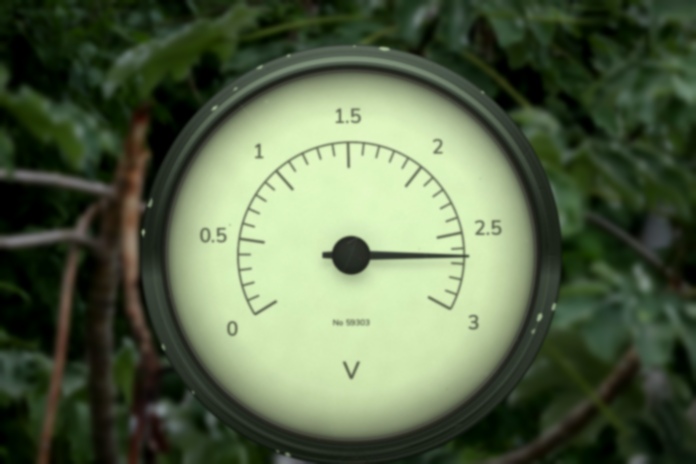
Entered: 2.65 V
